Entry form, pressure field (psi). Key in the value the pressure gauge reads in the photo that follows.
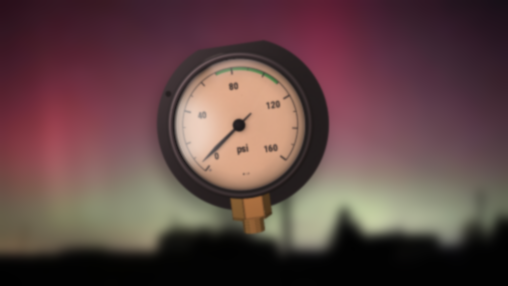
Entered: 5 psi
